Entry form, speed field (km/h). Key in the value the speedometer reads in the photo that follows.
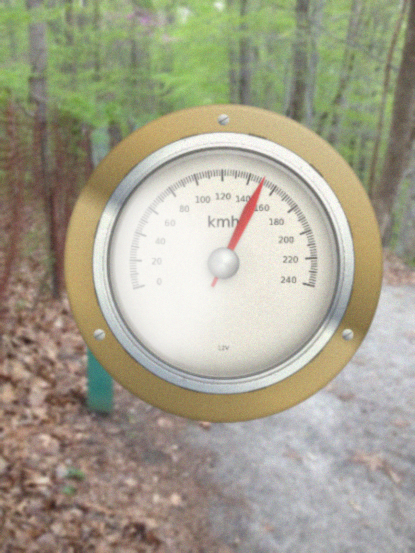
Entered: 150 km/h
